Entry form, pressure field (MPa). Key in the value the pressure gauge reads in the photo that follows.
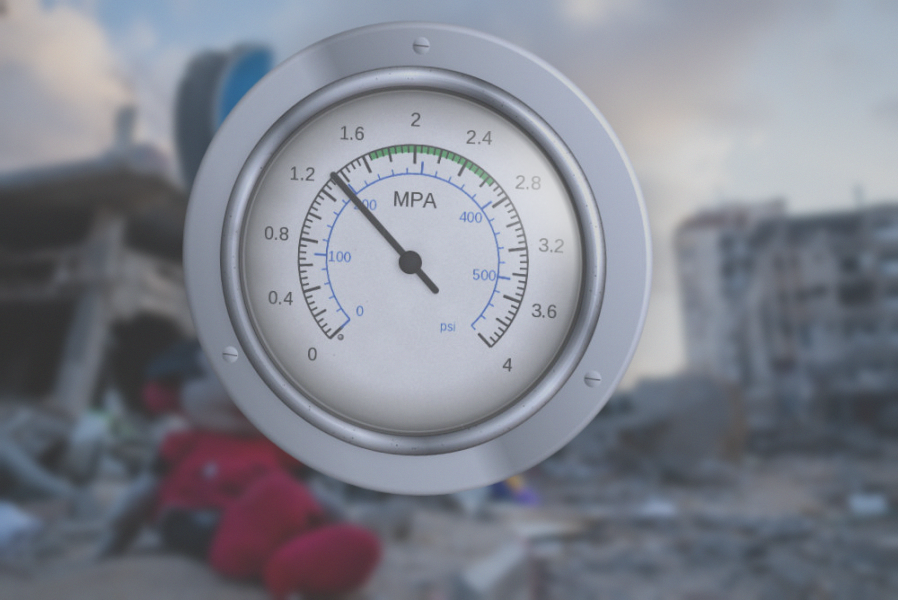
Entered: 1.35 MPa
